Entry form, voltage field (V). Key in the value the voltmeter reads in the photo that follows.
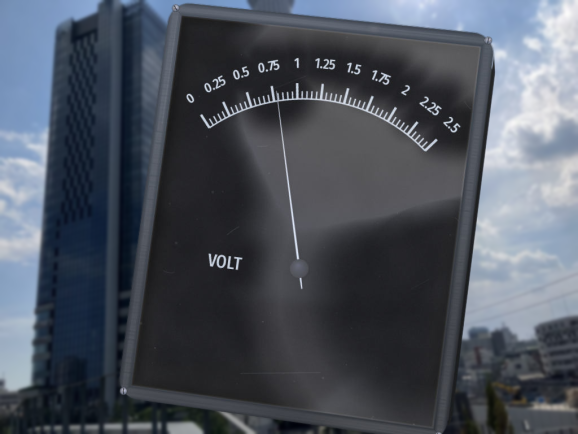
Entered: 0.8 V
